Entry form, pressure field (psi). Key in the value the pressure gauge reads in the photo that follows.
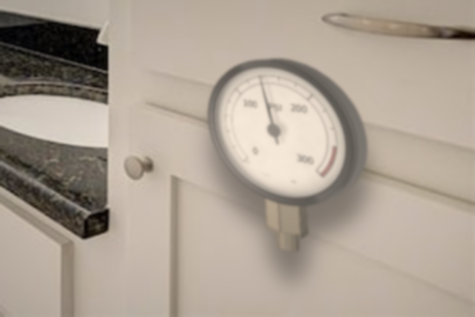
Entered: 140 psi
